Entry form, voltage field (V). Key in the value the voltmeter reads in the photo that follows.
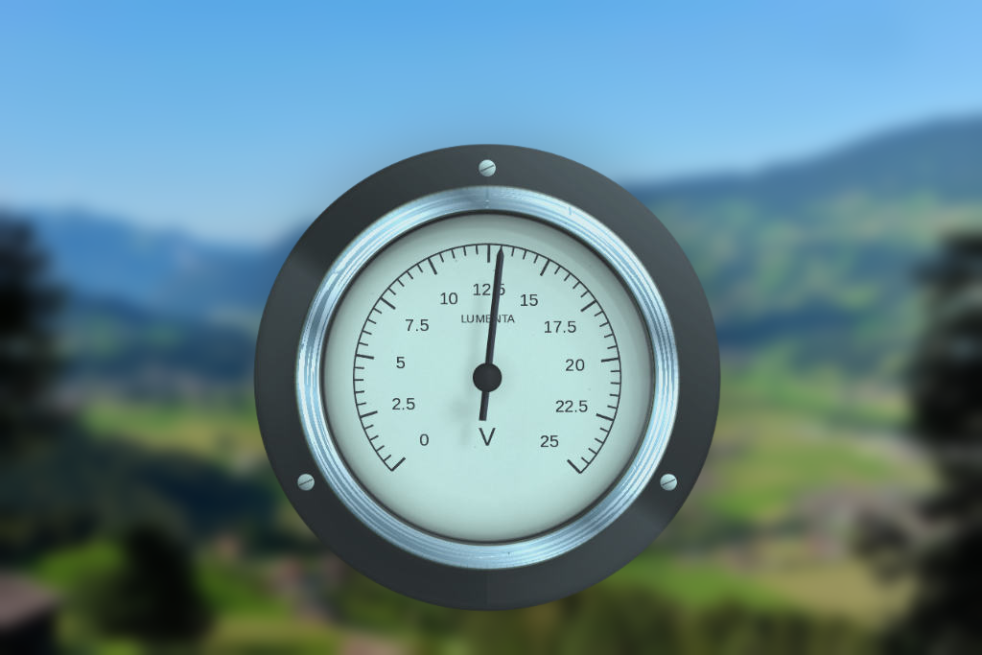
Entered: 13 V
